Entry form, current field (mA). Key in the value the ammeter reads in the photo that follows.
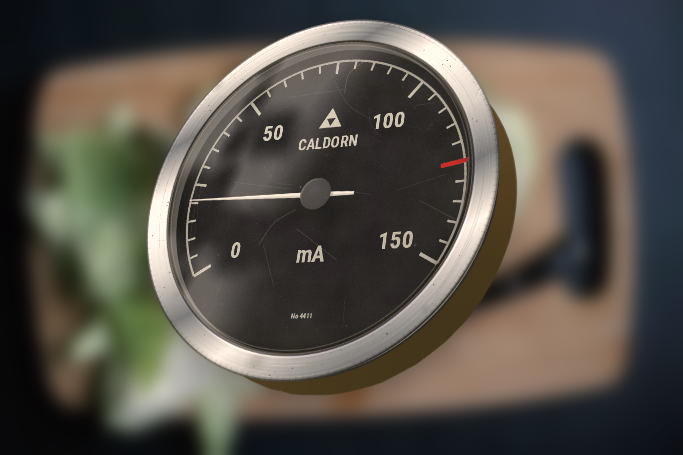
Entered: 20 mA
